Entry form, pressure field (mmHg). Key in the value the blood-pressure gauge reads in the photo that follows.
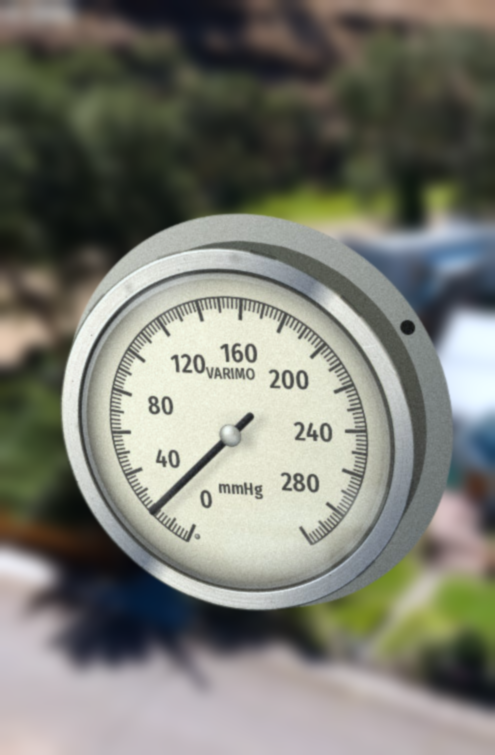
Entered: 20 mmHg
